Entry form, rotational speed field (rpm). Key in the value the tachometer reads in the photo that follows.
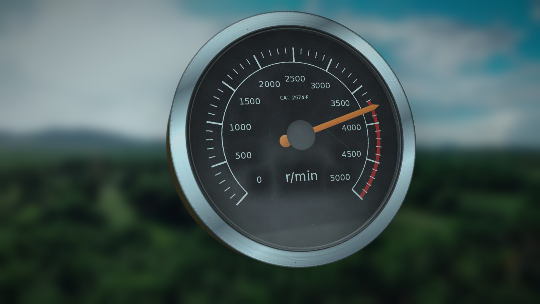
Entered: 3800 rpm
